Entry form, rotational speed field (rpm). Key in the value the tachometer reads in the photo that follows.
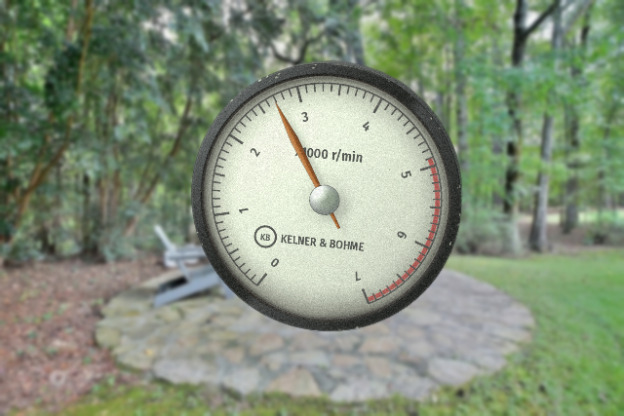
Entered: 2700 rpm
